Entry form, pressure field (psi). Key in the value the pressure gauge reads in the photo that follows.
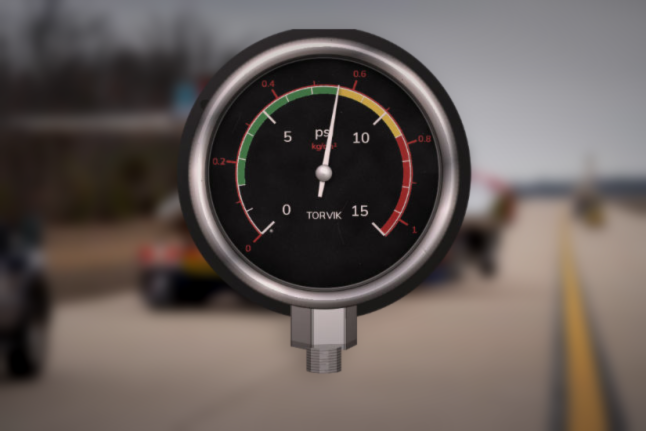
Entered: 8 psi
